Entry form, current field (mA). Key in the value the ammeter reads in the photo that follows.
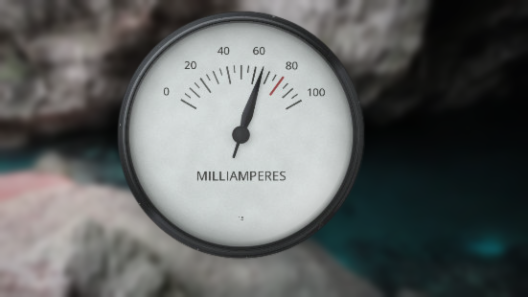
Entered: 65 mA
